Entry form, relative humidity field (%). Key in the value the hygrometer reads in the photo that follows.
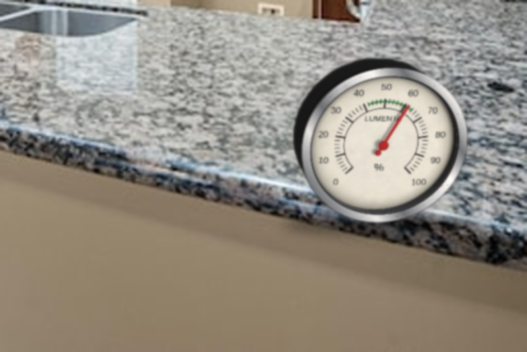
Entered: 60 %
